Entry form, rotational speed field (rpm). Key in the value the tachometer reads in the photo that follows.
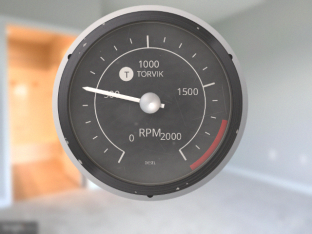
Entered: 500 rpm
